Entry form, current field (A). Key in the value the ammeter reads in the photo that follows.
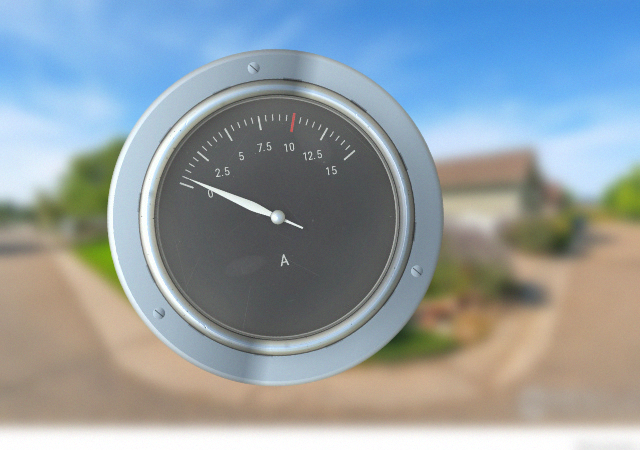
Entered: 0.5 A
